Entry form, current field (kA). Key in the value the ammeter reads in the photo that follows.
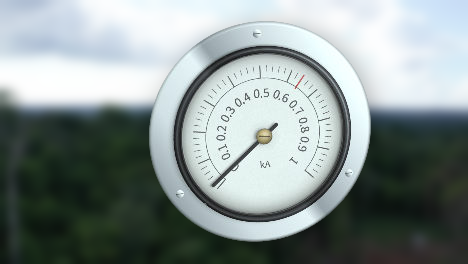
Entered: 0.02 kA
